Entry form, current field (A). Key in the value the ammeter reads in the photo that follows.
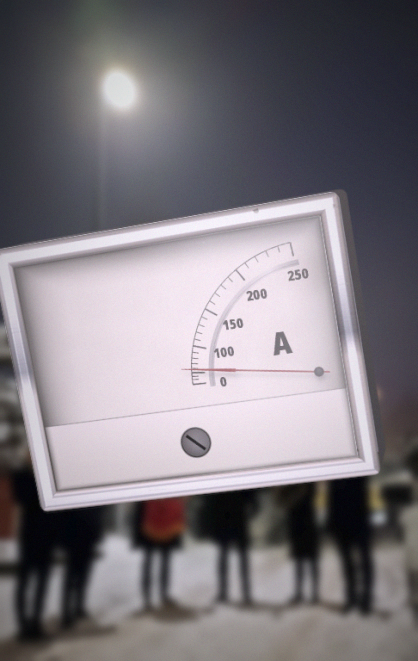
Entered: 60 A
